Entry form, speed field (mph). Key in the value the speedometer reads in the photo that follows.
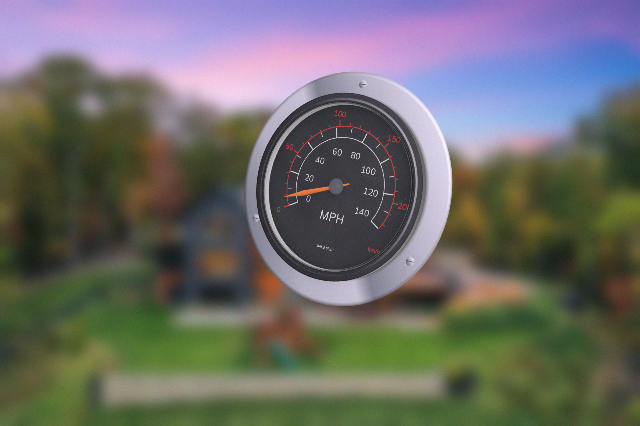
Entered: 5 mph
